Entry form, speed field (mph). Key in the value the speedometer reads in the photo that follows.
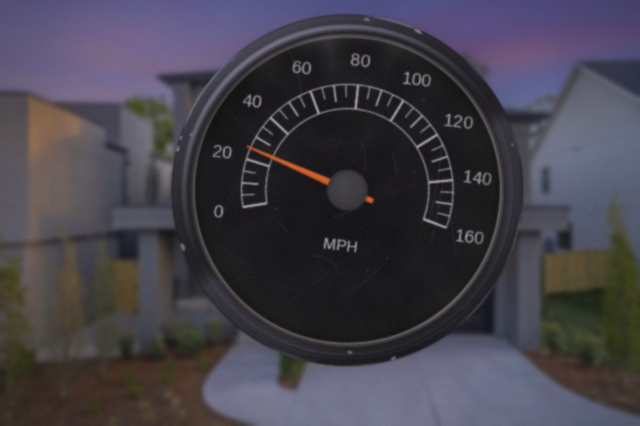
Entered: 25 mph
